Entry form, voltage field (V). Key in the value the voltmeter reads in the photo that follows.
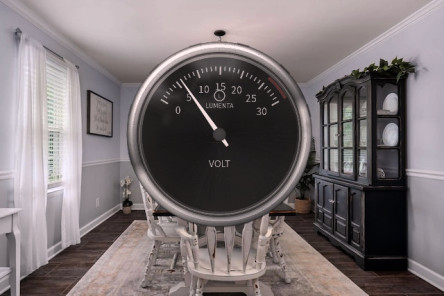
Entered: 6 V
